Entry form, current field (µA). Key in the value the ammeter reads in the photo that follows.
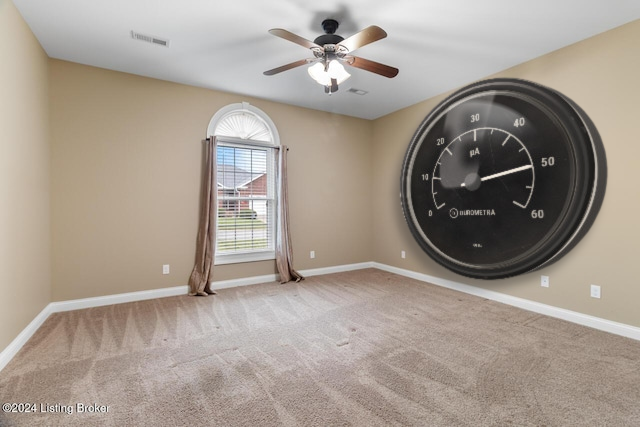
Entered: 50 µA
